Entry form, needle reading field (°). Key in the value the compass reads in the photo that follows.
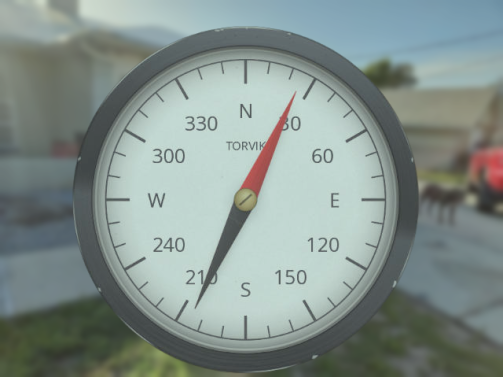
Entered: 25 °
